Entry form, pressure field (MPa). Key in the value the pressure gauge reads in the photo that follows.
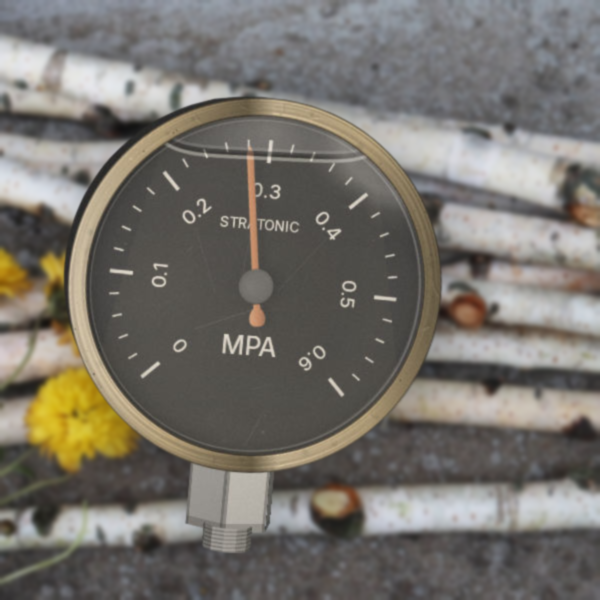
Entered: 0.28 MPa
